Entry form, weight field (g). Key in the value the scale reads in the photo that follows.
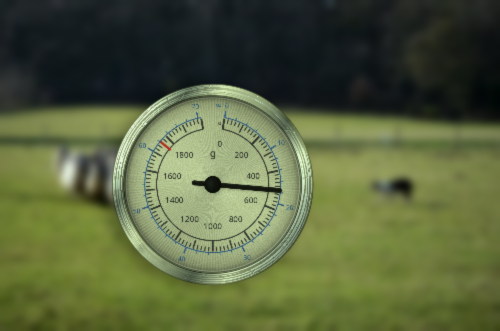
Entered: 500 g
